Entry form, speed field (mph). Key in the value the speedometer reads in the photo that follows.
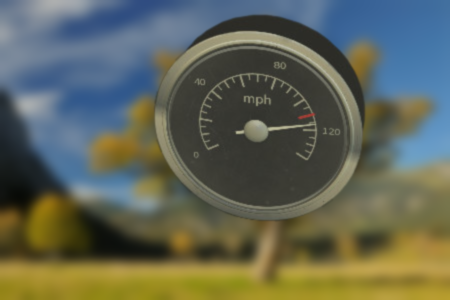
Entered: 115 mph
